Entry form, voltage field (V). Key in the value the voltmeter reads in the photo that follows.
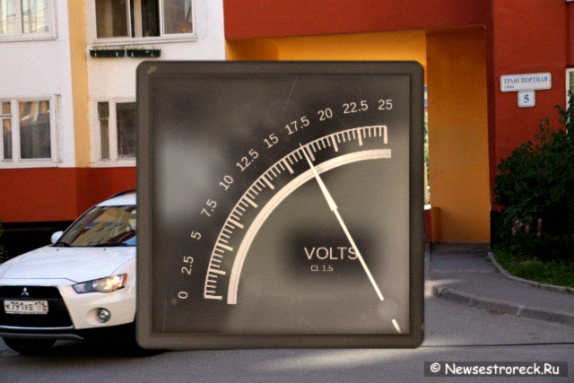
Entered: 17 V
